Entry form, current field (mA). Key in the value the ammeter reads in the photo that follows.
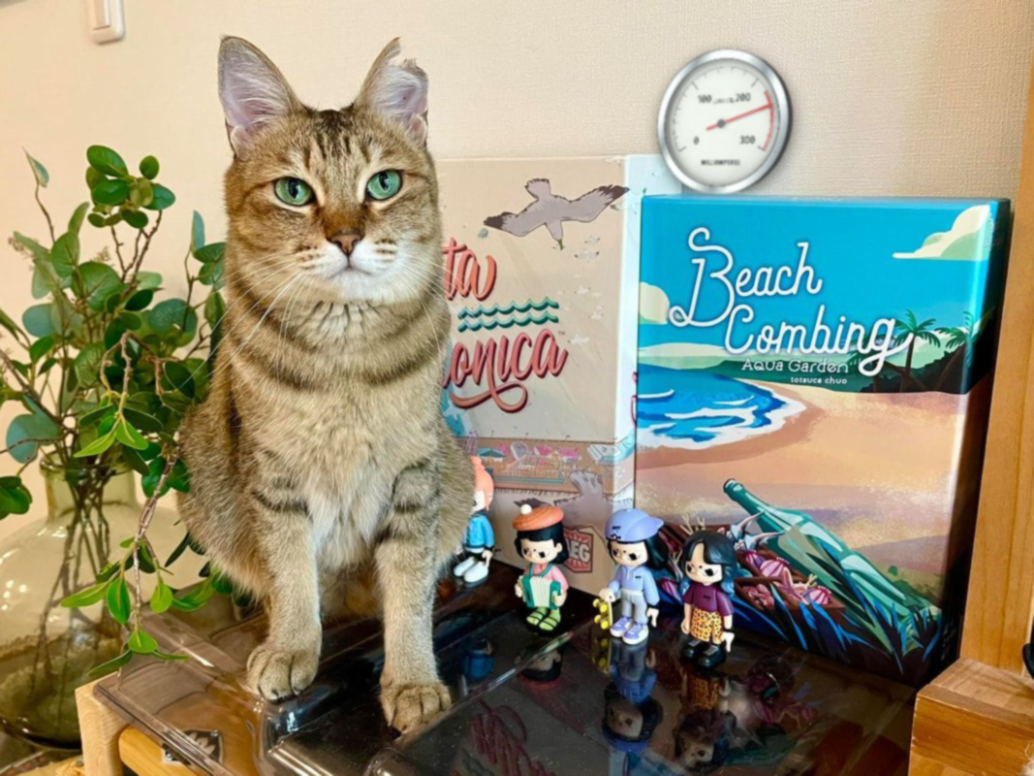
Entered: 240 mA
